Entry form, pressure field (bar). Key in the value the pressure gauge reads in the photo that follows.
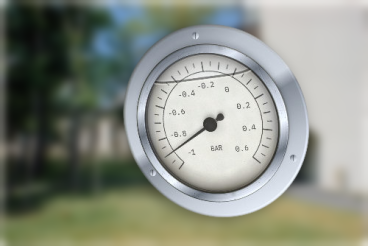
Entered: -0.9 bar
